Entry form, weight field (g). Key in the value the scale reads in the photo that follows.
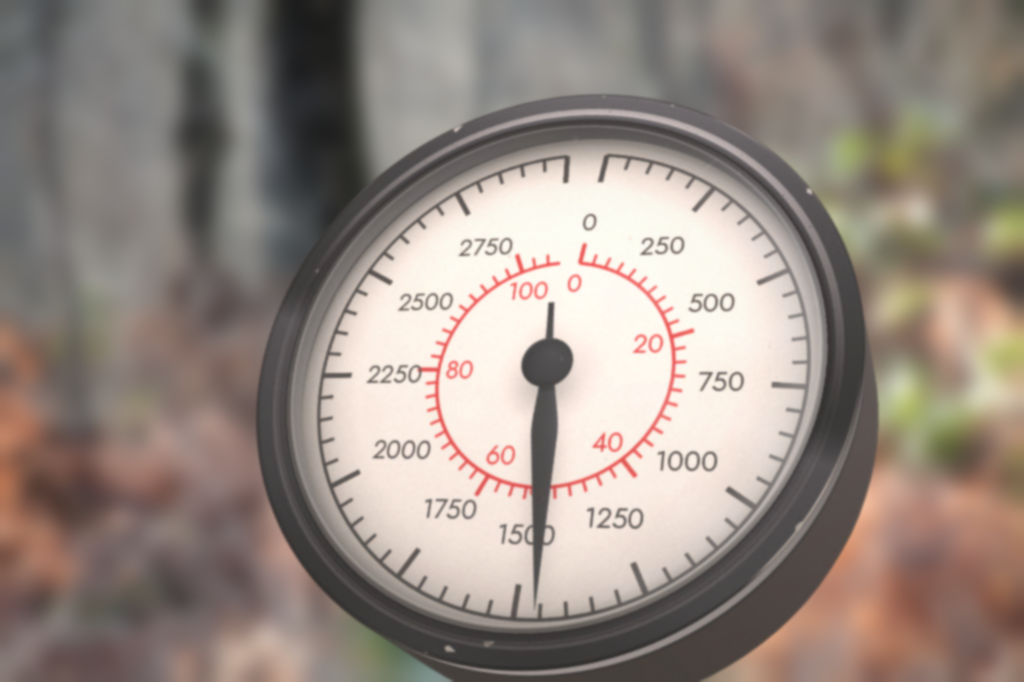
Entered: 1450 g
